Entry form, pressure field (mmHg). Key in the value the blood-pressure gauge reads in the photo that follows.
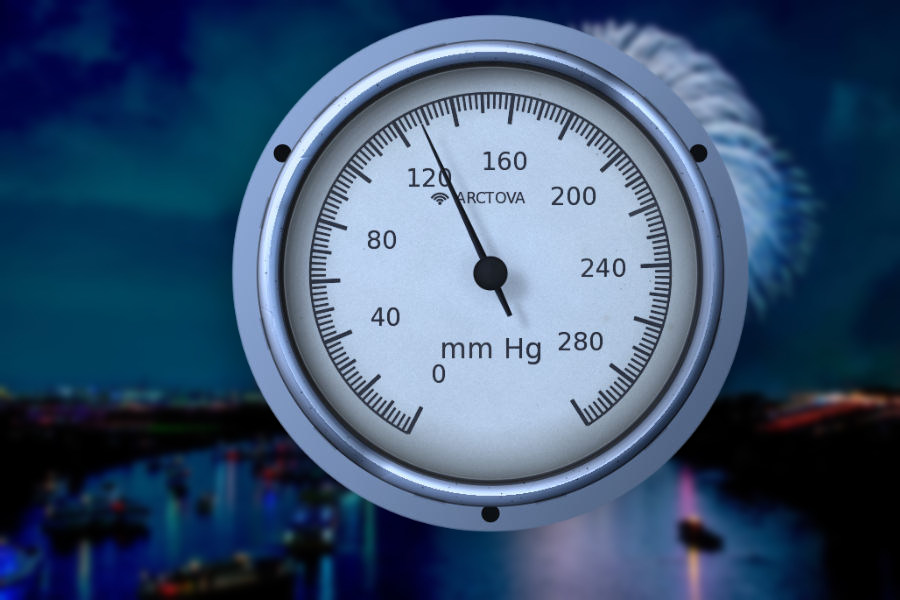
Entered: 128 mmHg
